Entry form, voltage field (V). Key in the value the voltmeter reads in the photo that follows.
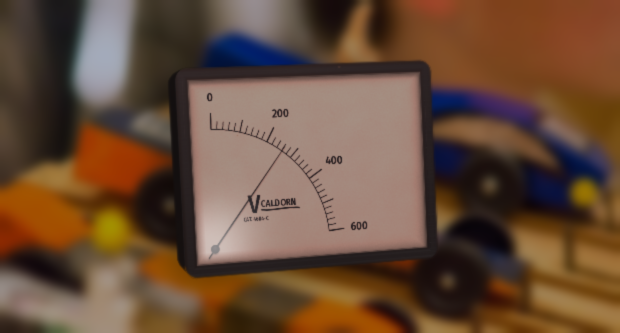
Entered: 260 V
